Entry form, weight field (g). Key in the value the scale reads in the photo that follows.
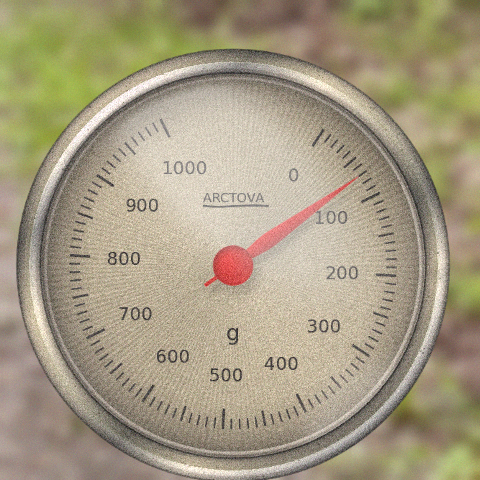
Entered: 70 g
